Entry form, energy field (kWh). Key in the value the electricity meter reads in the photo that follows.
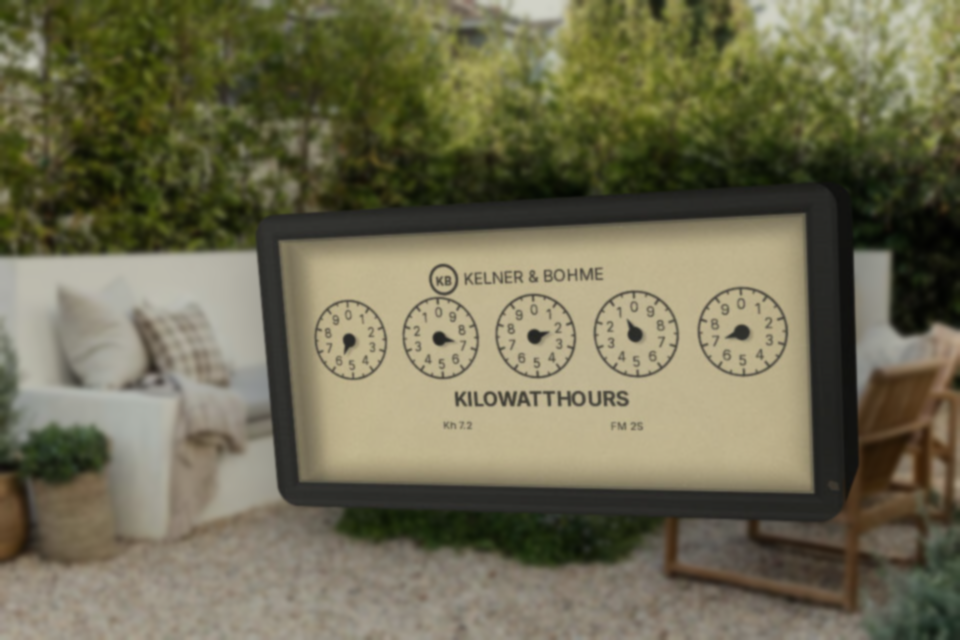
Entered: 57207 kWh
